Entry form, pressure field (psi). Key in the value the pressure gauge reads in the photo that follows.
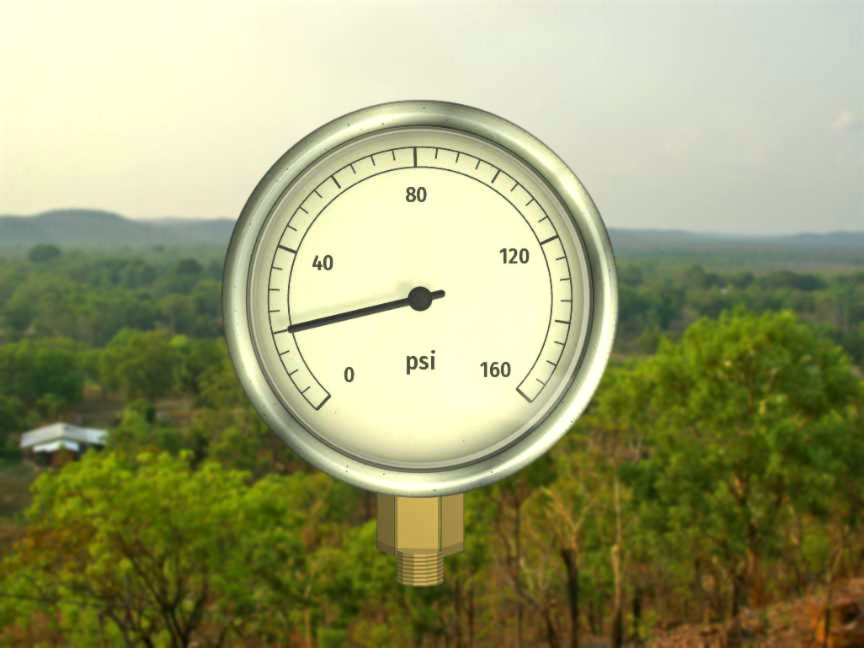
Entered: 20 psi
